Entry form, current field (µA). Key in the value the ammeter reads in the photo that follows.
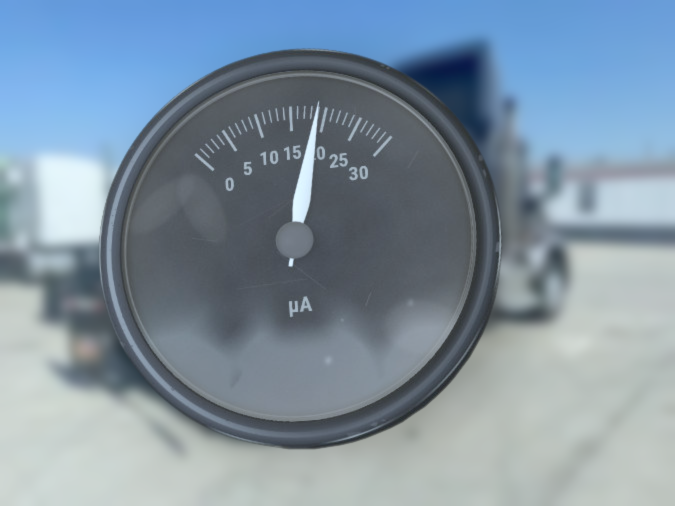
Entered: 19 µA
